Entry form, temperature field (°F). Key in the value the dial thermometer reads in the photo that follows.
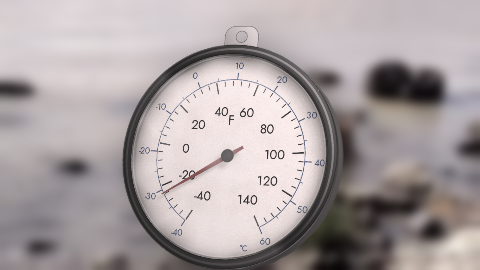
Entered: -24 °F
